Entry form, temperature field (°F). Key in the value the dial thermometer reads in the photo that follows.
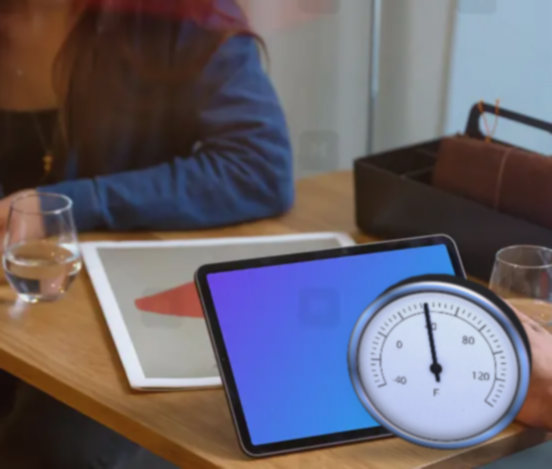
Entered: 40 °F
